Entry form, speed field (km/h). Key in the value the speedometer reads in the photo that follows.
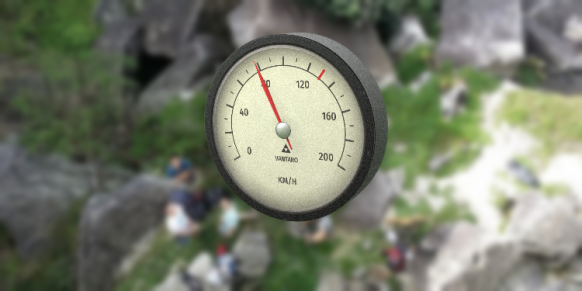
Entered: 80 km/h
